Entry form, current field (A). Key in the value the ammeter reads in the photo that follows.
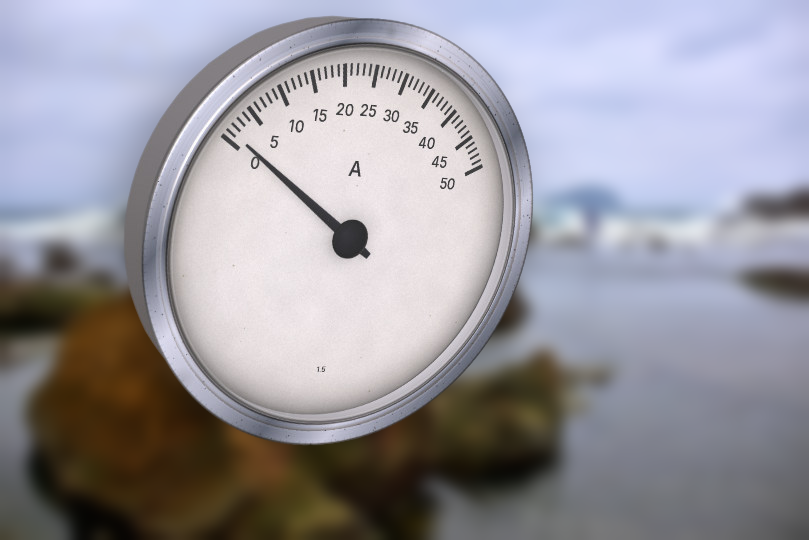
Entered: 1 A
